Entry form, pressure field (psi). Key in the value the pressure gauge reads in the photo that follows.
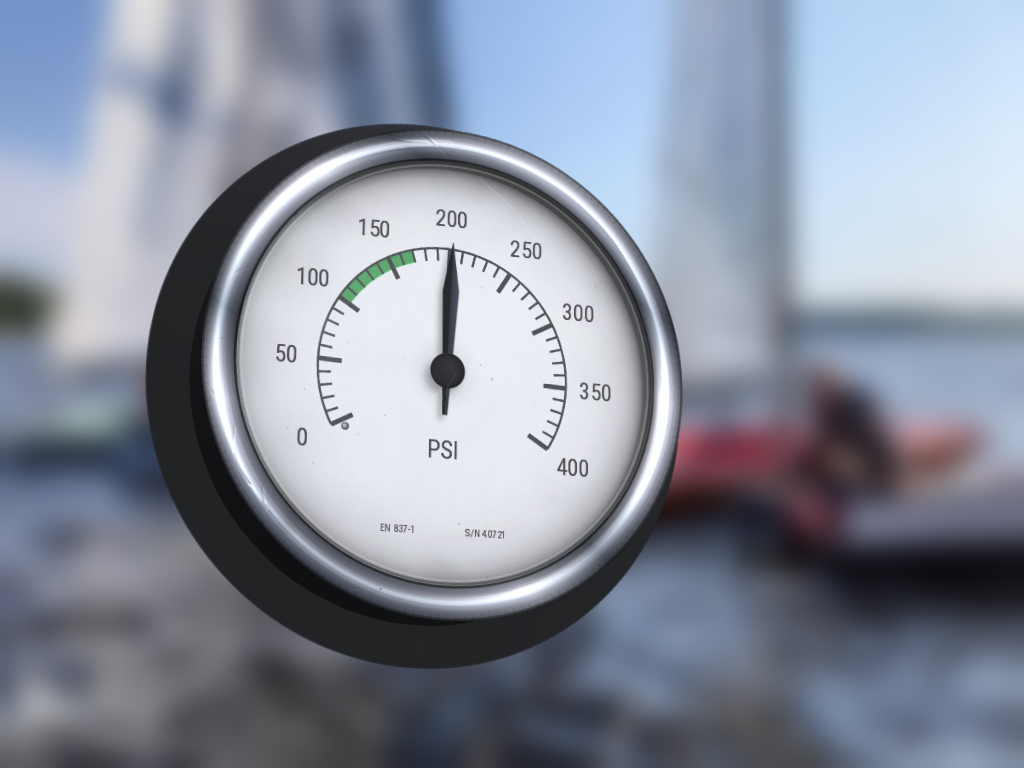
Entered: 200 psi
